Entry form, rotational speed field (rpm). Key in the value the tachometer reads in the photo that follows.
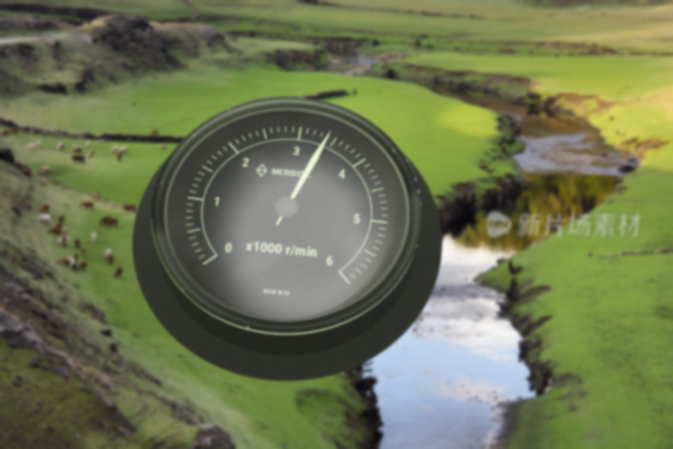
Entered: 3400 rpm
